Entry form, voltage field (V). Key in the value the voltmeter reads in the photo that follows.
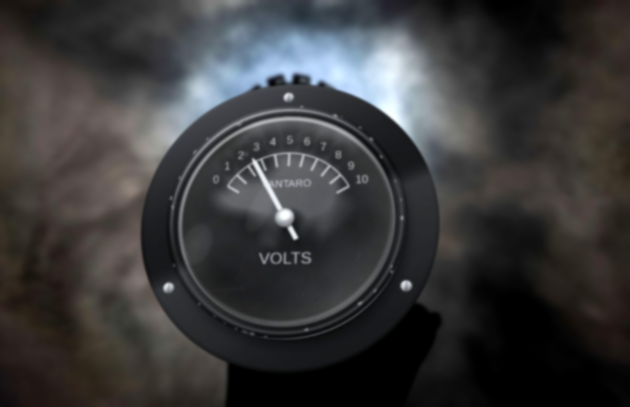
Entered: 2.5 V
